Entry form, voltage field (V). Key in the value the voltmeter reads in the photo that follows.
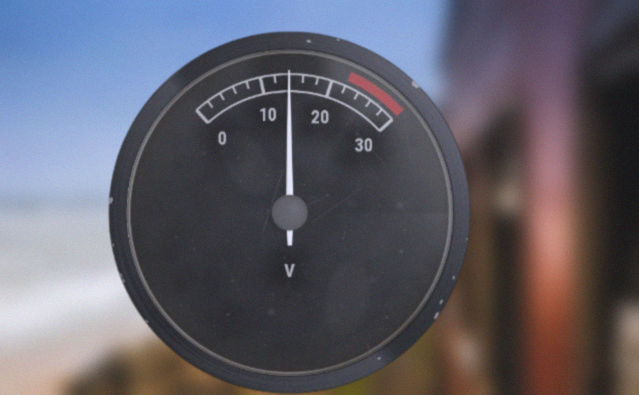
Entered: 14 V
